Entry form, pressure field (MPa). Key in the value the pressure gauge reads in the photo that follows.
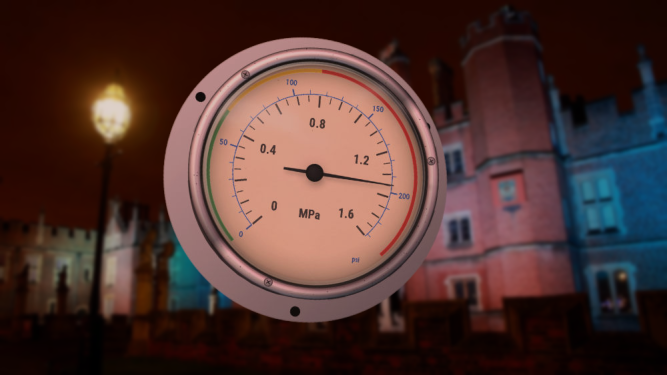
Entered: 1.35 MPa
